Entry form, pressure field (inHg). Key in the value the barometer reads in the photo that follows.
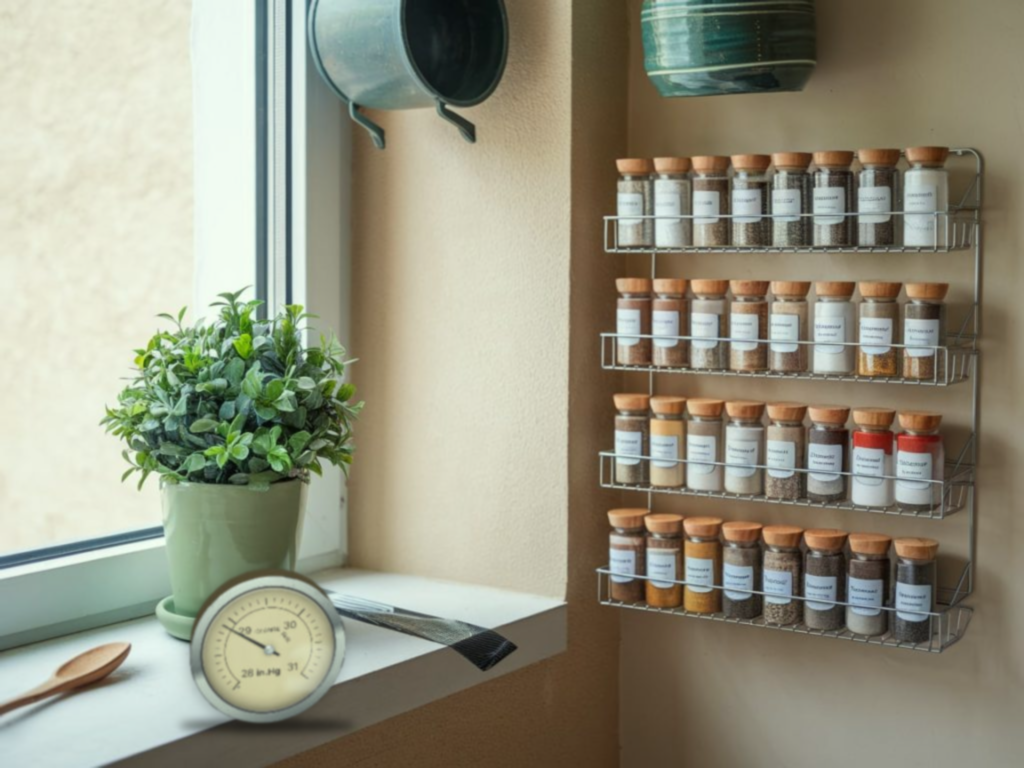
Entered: 28.9 inHg
